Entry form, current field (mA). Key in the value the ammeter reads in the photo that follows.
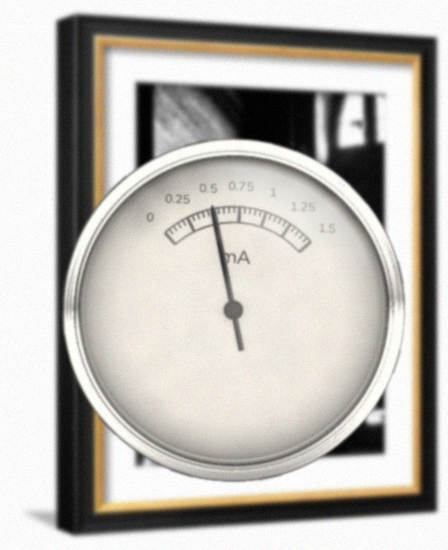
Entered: 0.5 mA
